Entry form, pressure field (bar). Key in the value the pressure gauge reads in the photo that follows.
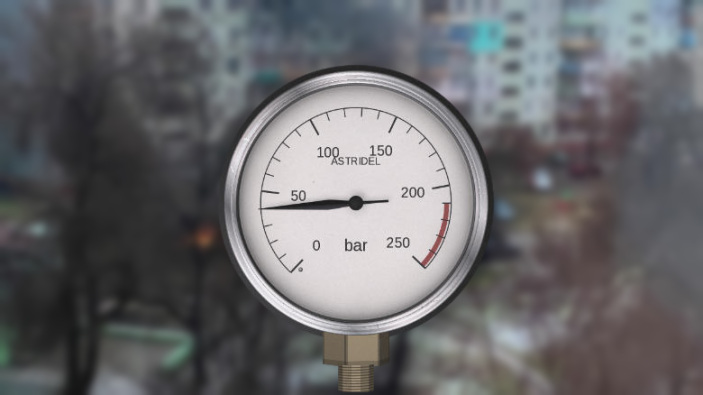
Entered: 40 bar
